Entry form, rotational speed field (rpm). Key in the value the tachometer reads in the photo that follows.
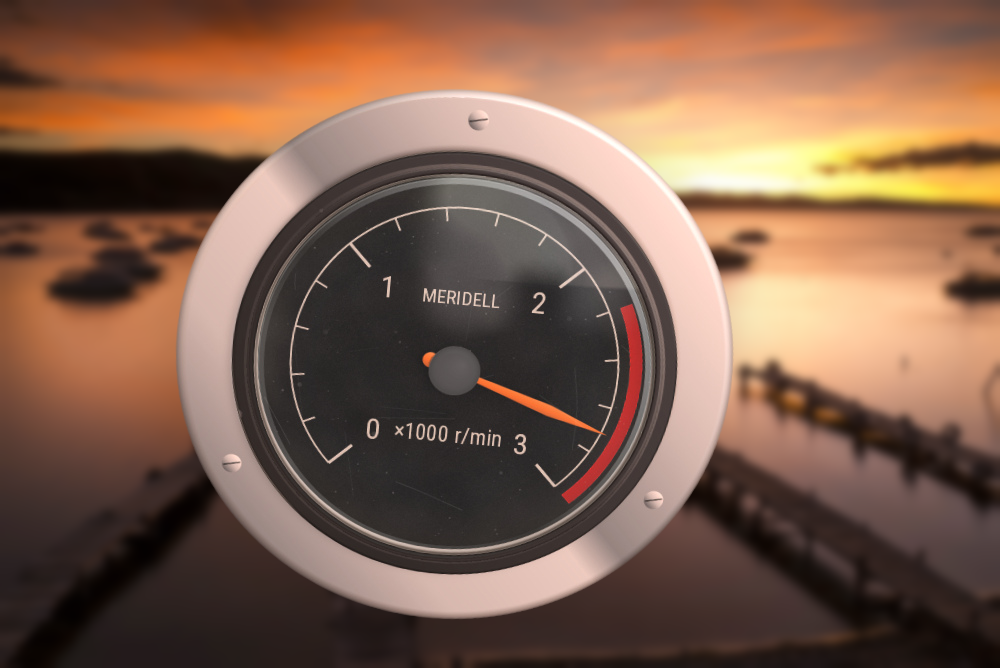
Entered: 2700 rpm
